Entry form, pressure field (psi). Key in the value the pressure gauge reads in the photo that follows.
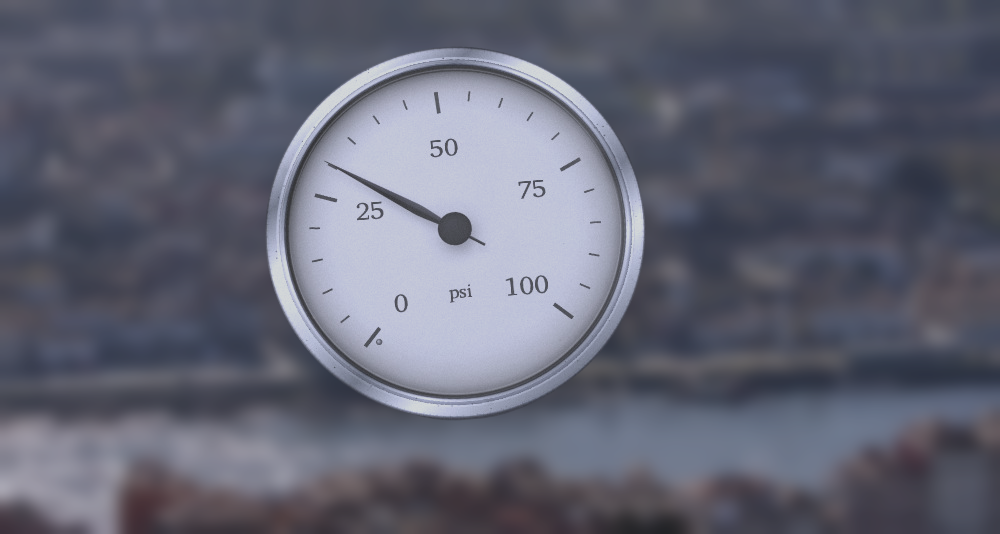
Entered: 30 psi
